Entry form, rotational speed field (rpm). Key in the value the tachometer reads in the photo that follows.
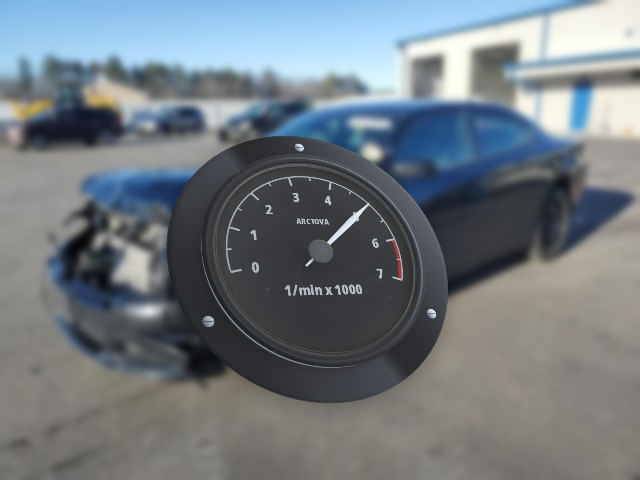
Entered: 5000 rpm
